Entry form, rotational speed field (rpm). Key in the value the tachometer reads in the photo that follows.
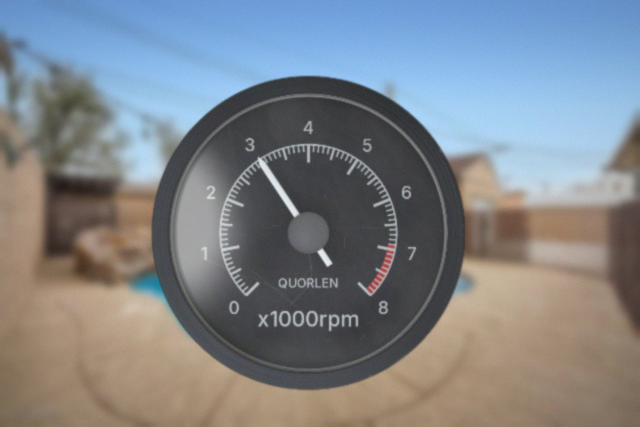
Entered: 3000 rpm
